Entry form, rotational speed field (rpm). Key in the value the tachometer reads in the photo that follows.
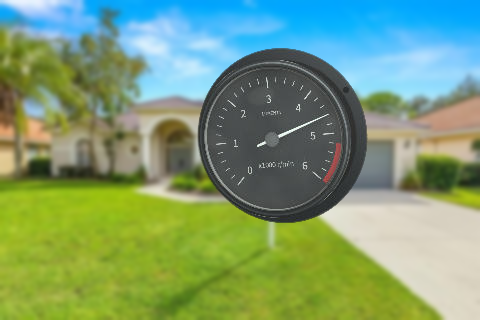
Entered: 4600 rpm
